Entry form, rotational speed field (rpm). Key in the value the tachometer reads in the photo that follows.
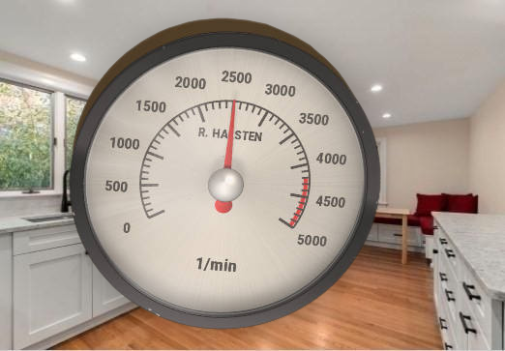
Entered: 2500 rpm
